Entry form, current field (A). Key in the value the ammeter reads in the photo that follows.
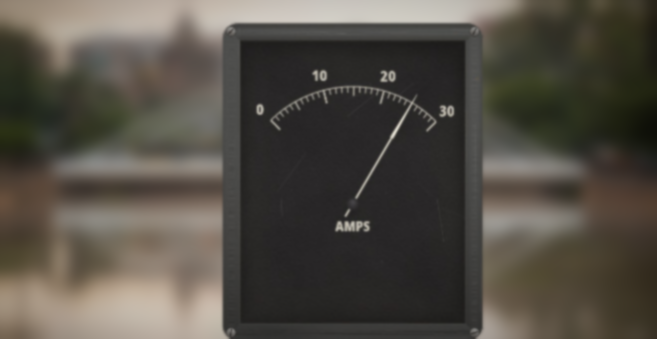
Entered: 25 A
